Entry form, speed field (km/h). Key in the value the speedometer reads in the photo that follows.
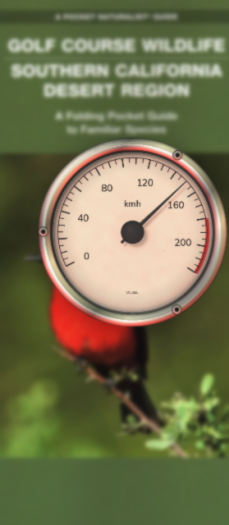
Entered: 150 km/h
